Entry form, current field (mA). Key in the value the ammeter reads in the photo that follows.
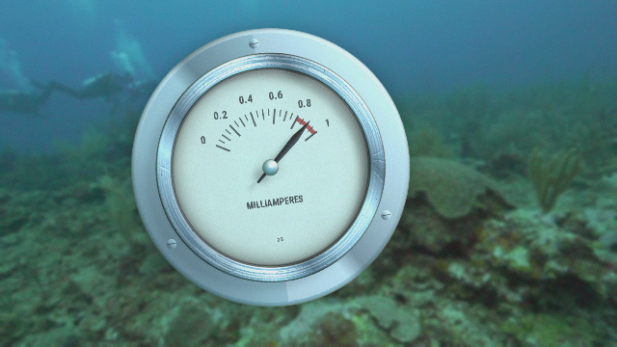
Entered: 0.9 mA
